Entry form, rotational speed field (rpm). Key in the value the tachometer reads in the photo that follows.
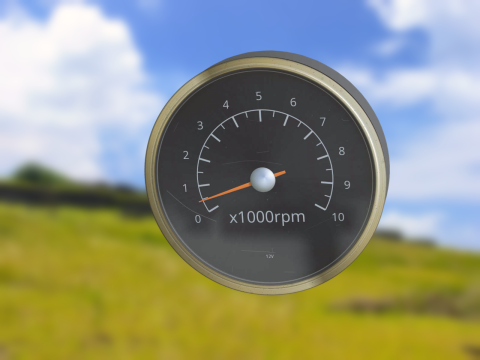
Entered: 500 rpm
